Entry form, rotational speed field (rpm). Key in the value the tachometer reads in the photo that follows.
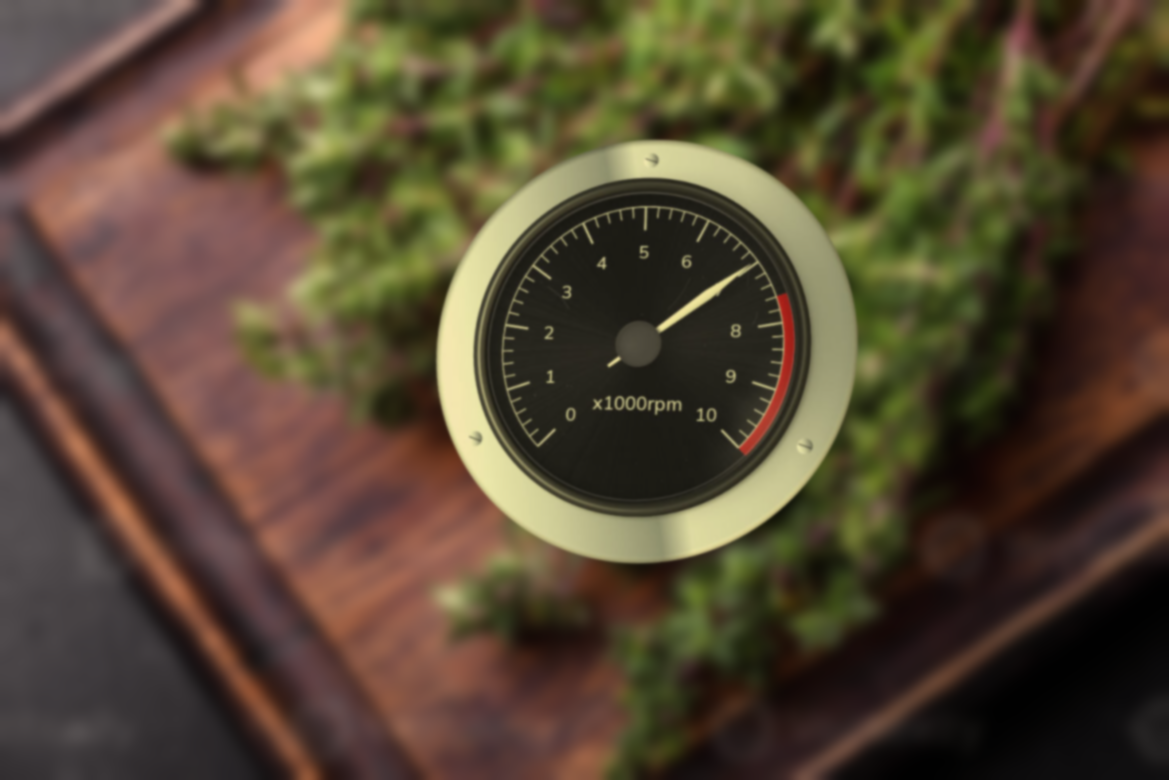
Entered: 7000 rpm
